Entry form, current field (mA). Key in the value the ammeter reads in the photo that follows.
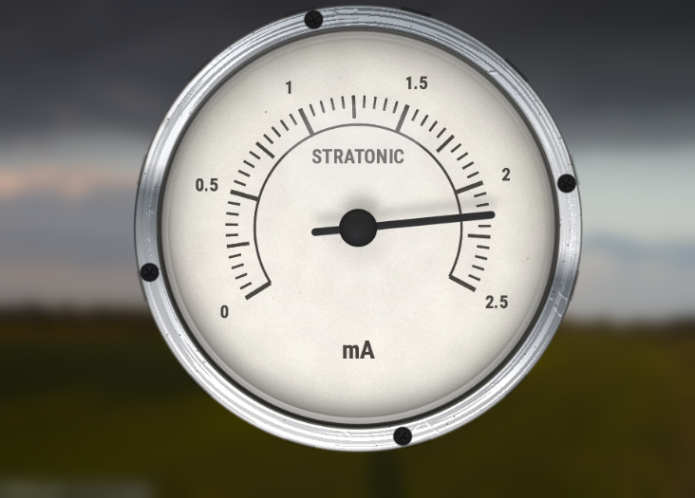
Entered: 2.15 mA
